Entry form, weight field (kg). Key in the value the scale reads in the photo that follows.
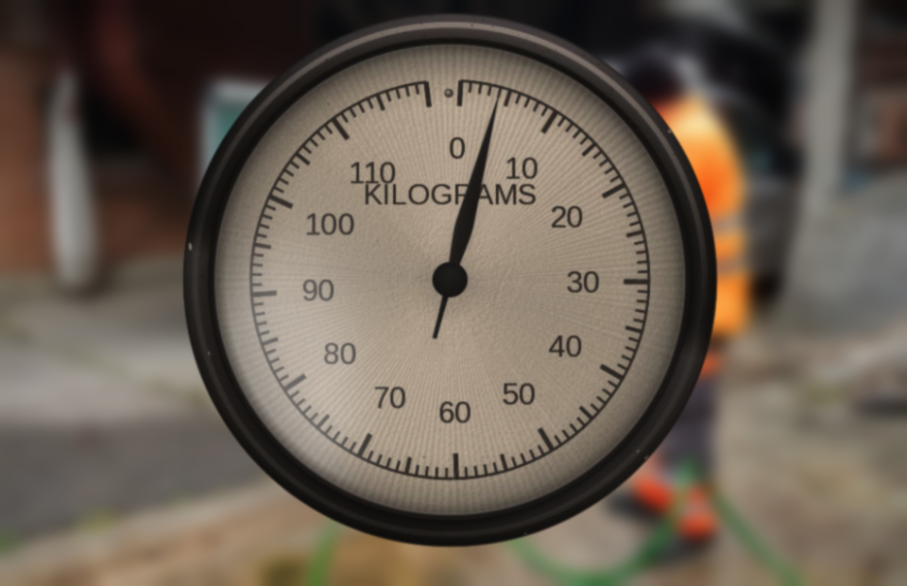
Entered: 4 kg
